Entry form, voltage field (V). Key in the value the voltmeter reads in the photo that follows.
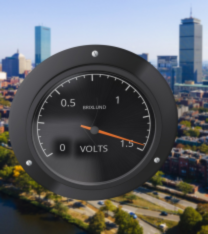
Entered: 1.45 V
